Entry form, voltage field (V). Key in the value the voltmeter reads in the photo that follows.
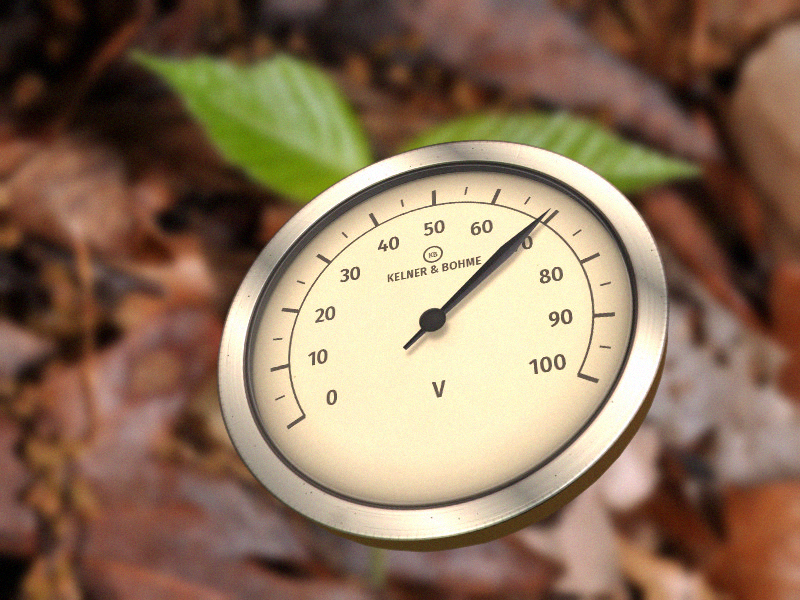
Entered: 70 V
